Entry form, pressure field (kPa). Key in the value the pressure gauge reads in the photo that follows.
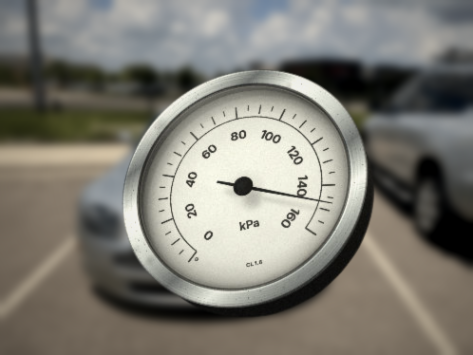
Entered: 147.5 kPa
